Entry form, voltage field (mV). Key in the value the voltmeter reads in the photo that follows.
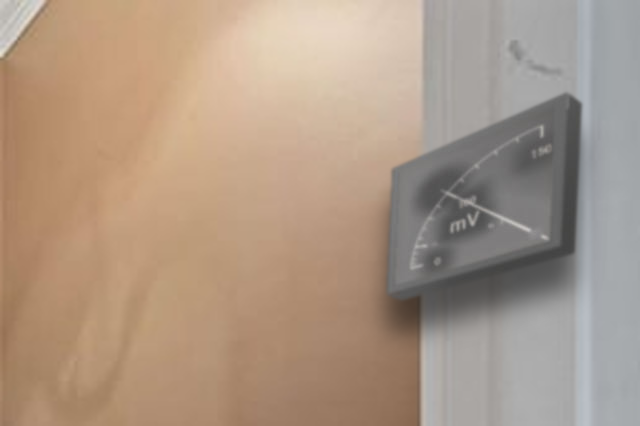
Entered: 100 mV
